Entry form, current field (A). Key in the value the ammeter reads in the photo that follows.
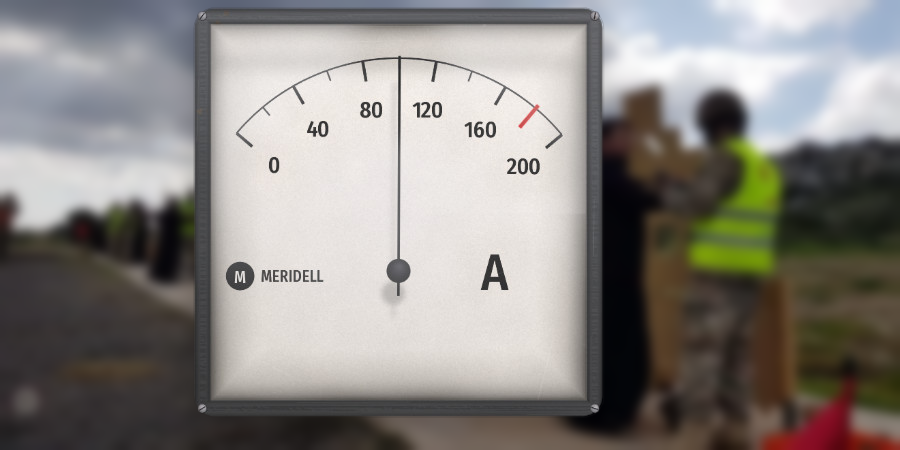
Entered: 100 A
